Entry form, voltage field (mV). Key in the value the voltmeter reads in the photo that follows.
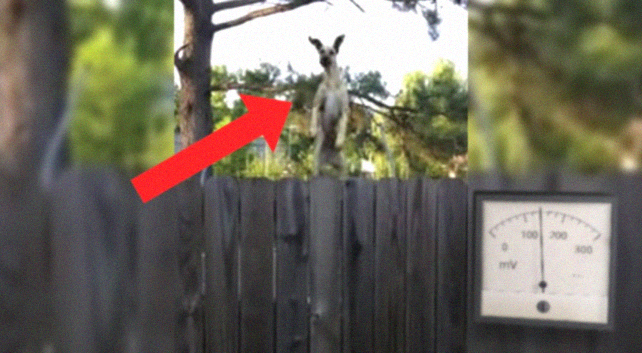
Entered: 140 mV
